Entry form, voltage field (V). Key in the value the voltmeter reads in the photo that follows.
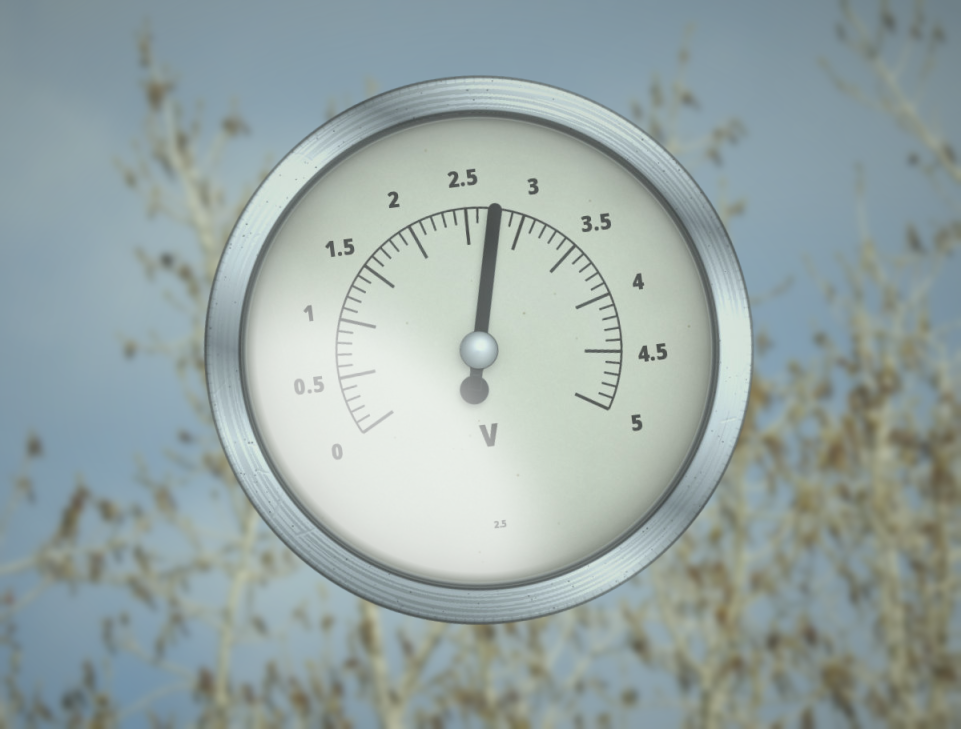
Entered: 2.75 V
